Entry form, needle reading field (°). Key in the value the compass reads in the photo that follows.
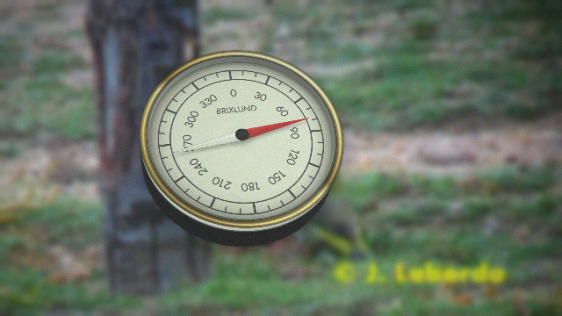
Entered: 80 °
